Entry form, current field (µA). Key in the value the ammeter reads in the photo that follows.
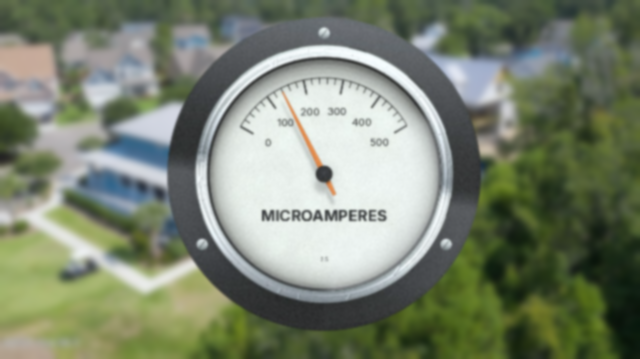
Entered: 140 µA
